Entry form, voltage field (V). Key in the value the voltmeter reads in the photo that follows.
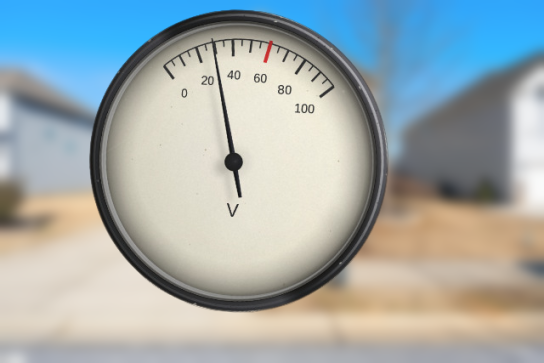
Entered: 30 V
